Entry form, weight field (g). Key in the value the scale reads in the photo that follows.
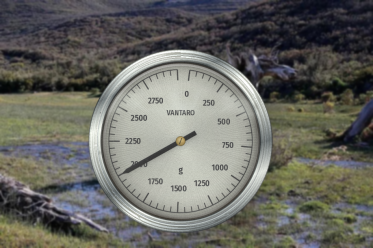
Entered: 2000 g
